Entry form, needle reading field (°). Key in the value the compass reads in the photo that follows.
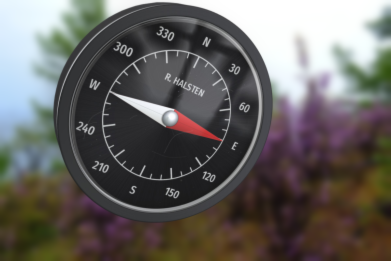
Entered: 90 °
